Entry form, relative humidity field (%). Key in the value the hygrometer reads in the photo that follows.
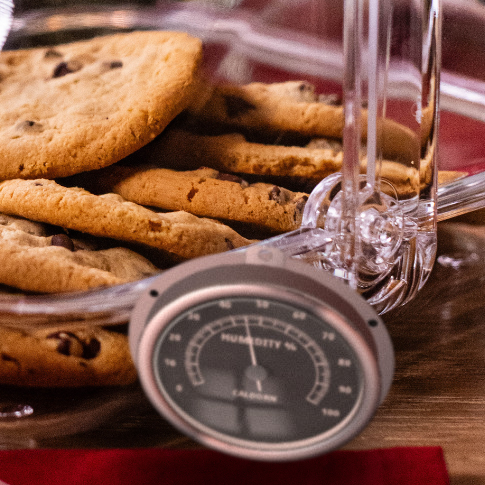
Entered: 45 %
